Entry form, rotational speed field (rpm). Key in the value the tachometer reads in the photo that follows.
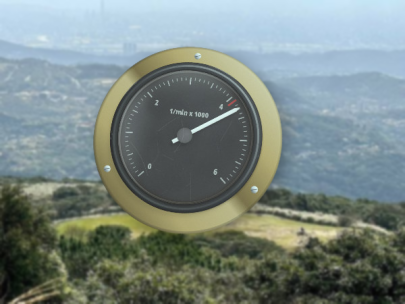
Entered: 4300 rpm
